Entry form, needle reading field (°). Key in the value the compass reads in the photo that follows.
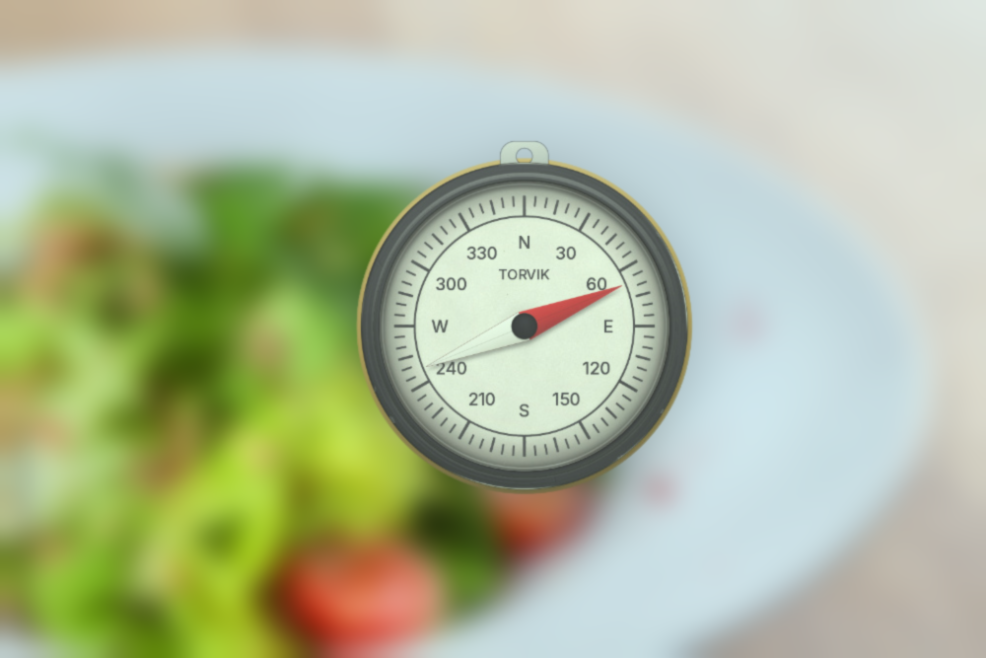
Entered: 67.5 °
